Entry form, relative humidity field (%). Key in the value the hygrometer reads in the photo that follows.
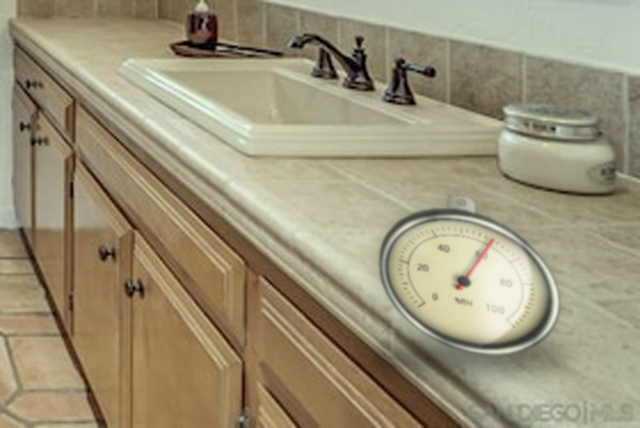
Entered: 60 %
